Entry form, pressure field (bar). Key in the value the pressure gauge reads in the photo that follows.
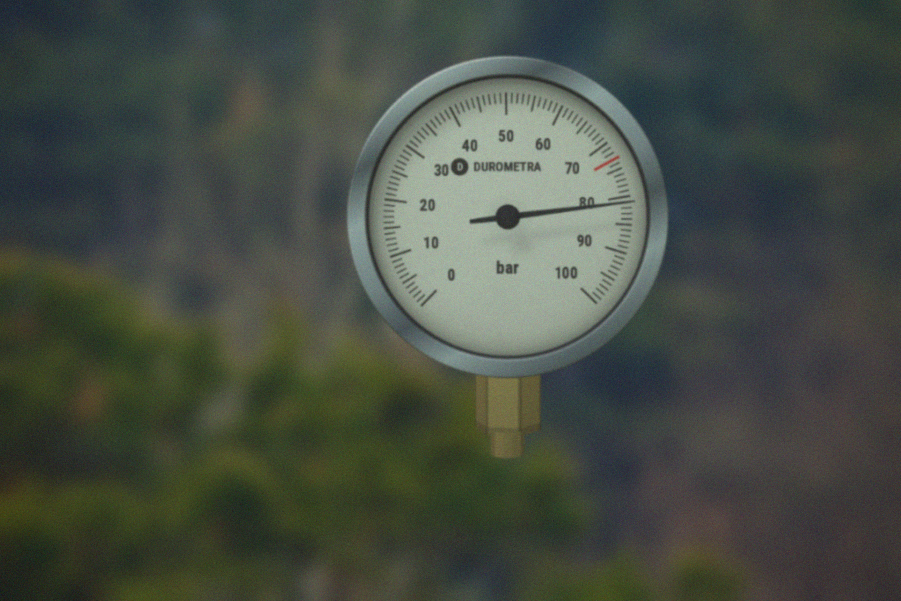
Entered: 81 bar
